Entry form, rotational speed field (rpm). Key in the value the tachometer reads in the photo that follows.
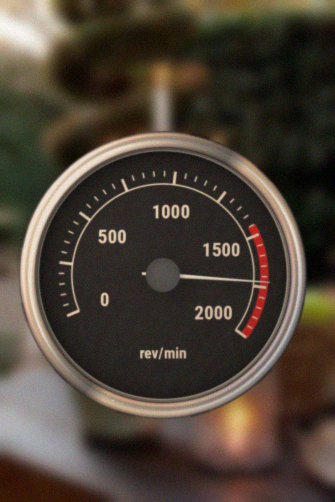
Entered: 1725 rpm
